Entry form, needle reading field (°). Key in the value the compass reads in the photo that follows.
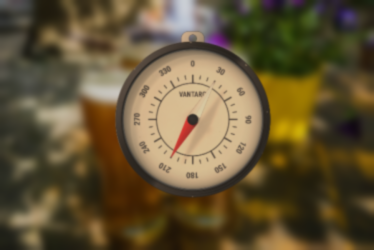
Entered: 210 °
